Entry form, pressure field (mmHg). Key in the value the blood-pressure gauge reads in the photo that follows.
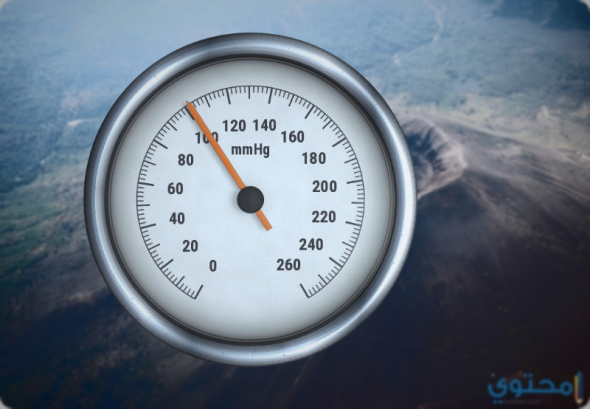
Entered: 102 mmHg
